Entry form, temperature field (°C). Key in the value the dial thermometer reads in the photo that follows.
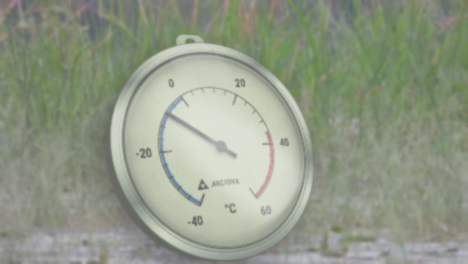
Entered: -8 °C
